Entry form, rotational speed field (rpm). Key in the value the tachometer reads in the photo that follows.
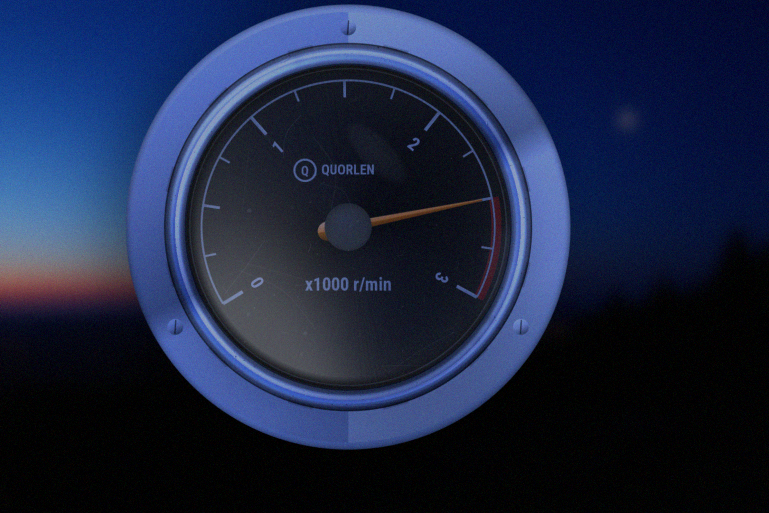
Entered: 2500 rpm
